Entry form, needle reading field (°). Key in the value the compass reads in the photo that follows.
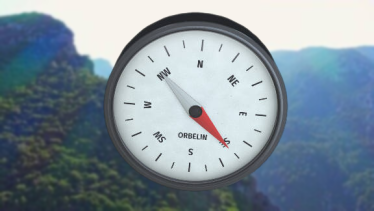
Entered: 135 °
